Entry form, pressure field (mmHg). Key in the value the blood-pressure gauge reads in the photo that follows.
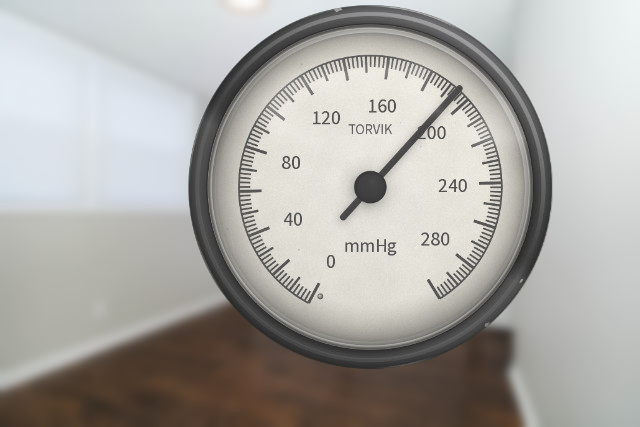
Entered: 194 mmHg
